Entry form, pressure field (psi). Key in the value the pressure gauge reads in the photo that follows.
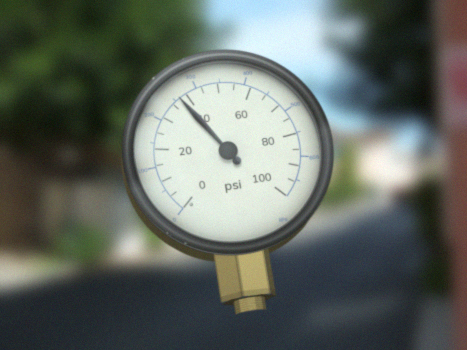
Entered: 37.5 psi
